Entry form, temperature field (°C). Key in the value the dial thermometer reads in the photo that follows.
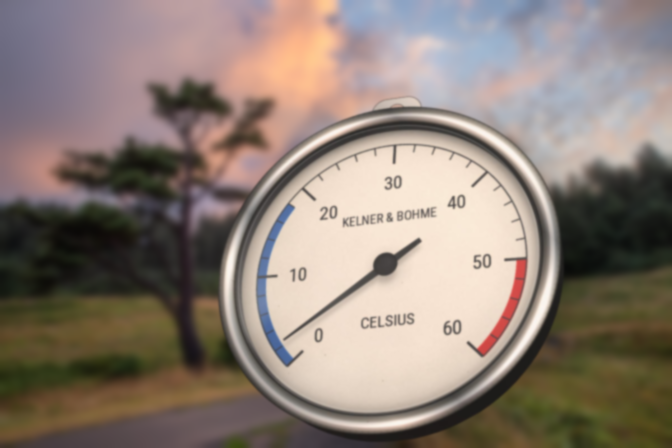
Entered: 2 °C
